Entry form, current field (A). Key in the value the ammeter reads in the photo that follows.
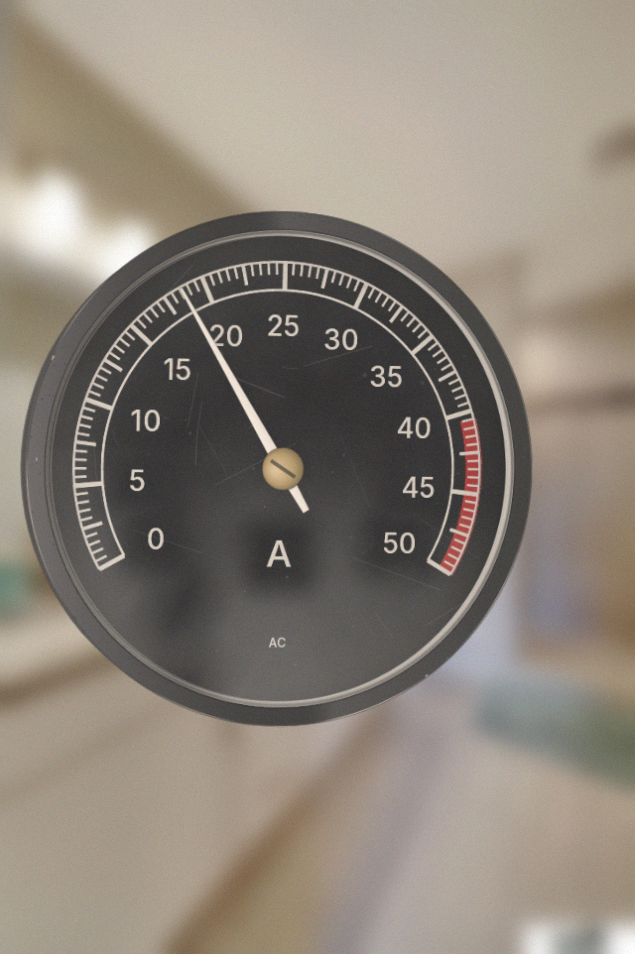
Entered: 18.5 A
